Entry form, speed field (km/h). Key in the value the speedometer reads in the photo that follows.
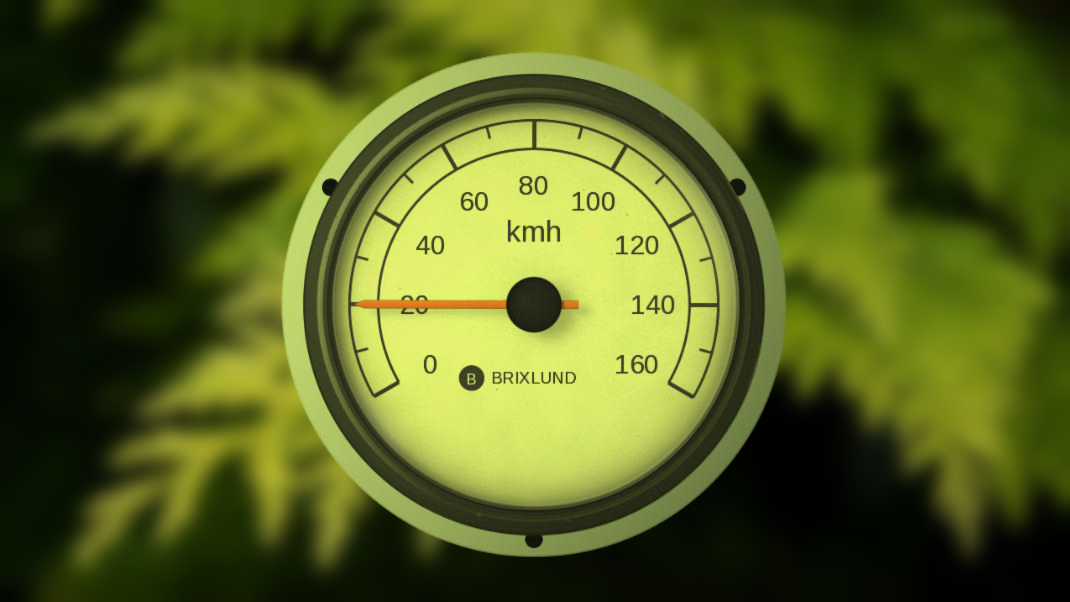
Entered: 20 km/h
